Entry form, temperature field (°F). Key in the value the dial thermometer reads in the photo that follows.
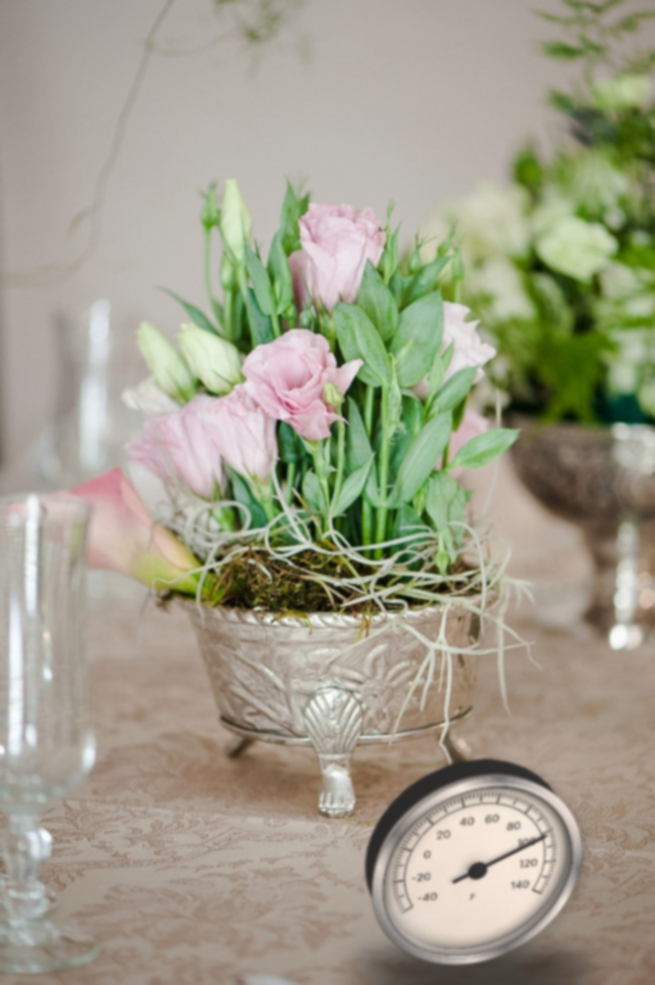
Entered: 100 °F
